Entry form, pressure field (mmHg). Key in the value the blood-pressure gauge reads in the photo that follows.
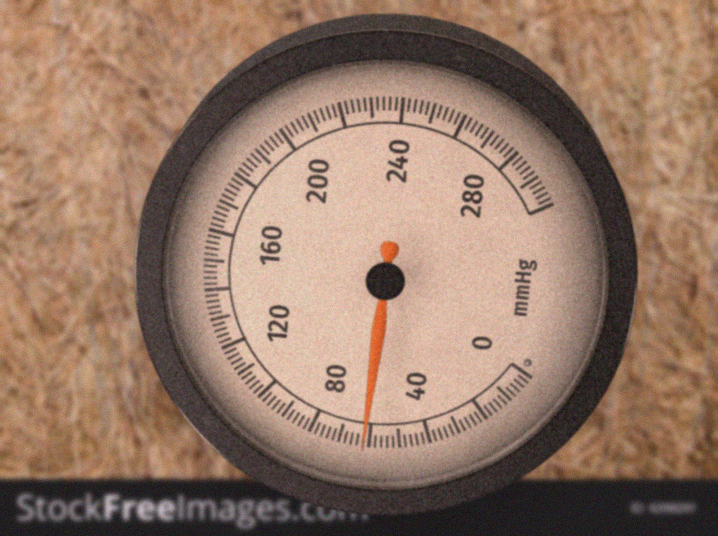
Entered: 62 mmHg
